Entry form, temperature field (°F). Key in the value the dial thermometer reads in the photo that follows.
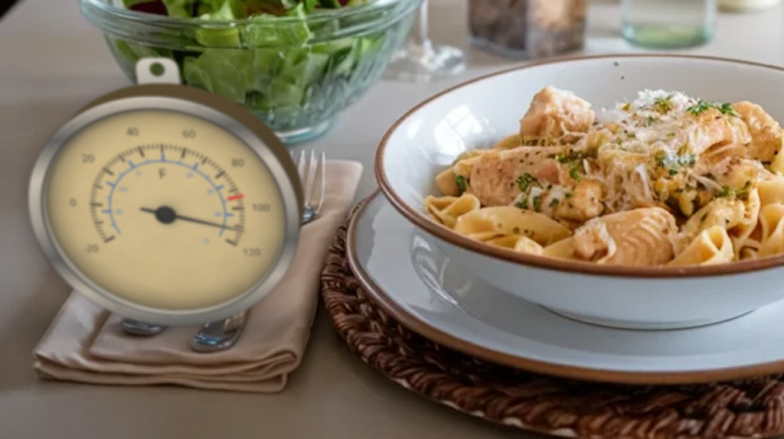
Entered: 110 °F
